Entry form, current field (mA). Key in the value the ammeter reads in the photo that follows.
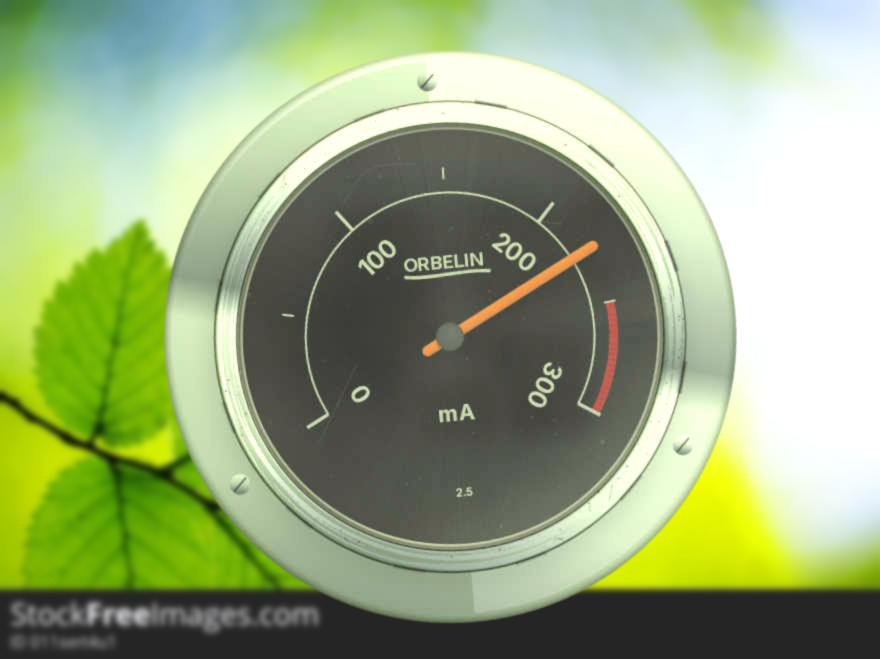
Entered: 225 mA
